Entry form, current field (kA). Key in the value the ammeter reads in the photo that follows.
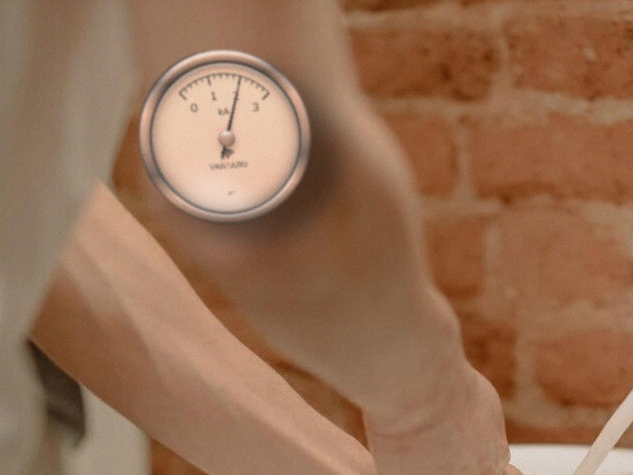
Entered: 2 kA
